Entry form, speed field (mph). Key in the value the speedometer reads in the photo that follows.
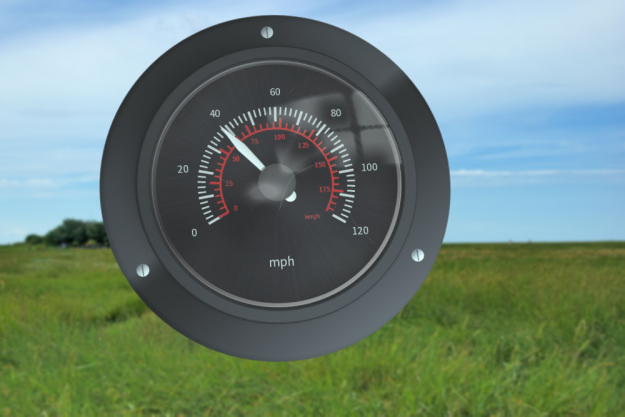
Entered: 38 mph
